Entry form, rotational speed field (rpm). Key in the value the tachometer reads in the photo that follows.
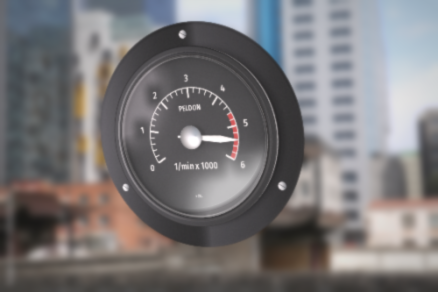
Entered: 5400 rpm
